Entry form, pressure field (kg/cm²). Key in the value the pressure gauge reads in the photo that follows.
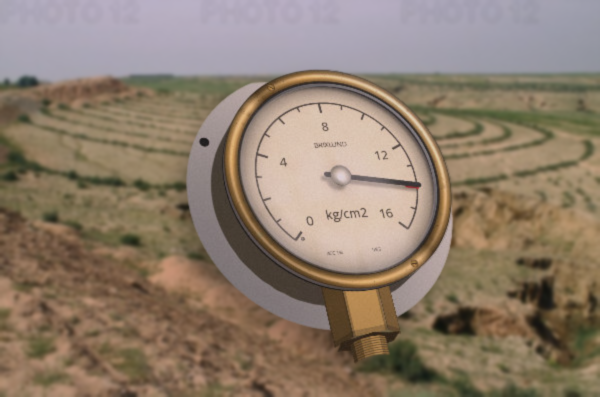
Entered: 14 kg/cm²
